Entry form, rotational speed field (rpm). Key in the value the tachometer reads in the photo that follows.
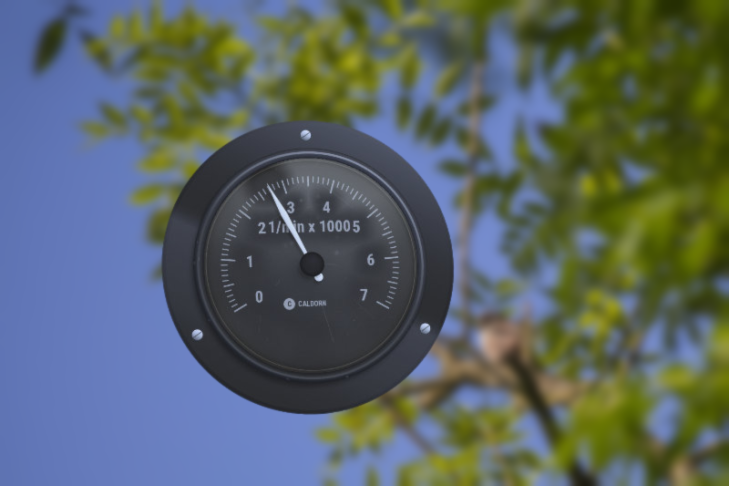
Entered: 2700 rpm
